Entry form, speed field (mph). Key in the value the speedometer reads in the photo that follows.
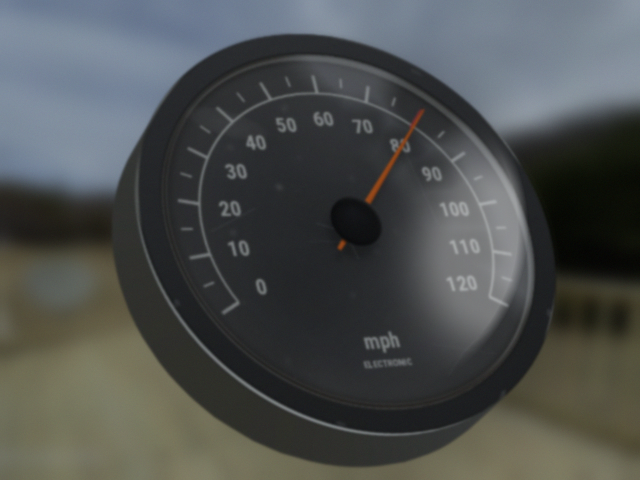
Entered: 80 mph
